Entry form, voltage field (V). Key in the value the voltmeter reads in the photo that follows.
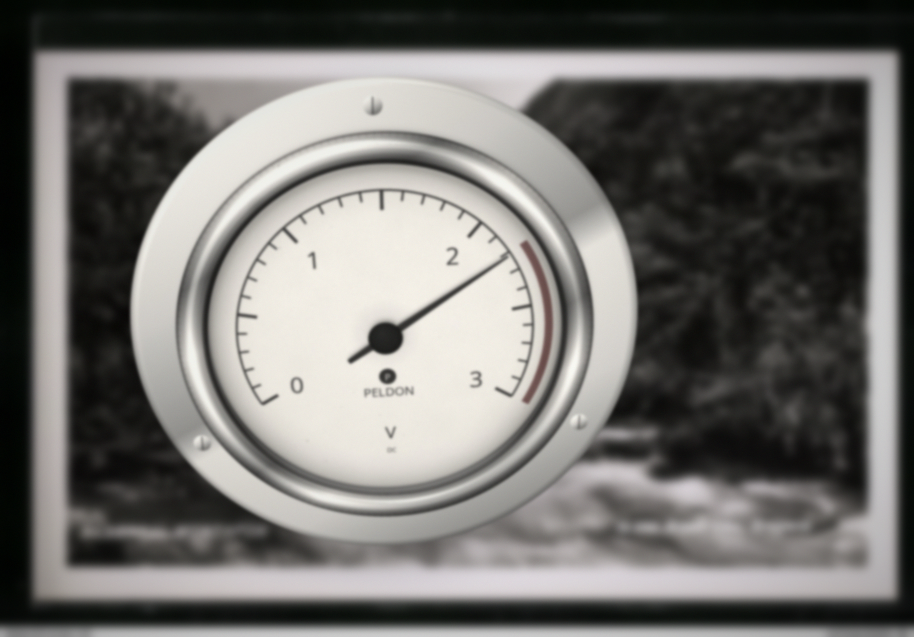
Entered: 2.2 V
